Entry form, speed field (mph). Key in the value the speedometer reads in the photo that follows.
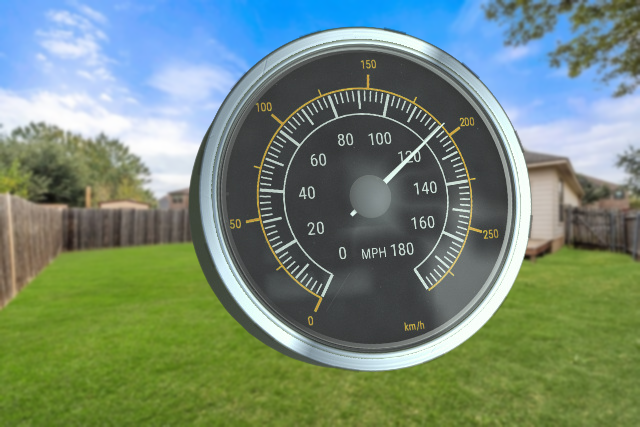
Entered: 120 mph
